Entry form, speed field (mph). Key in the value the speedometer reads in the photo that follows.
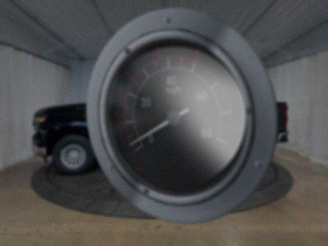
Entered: 2.5 mph
